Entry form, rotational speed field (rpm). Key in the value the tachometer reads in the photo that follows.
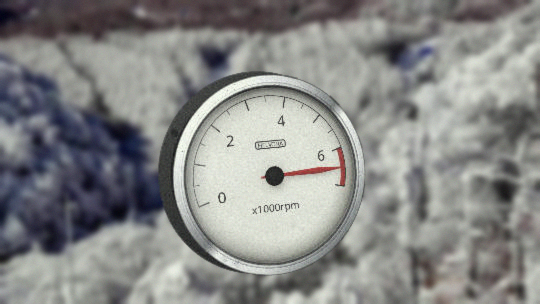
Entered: 6500 rpm
